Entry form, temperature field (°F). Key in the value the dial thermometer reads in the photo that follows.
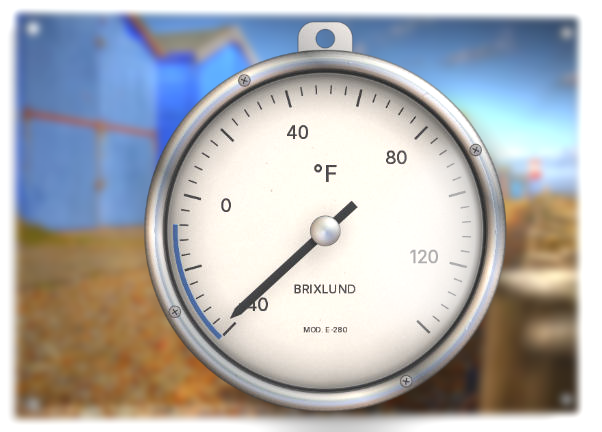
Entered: -38 °F
